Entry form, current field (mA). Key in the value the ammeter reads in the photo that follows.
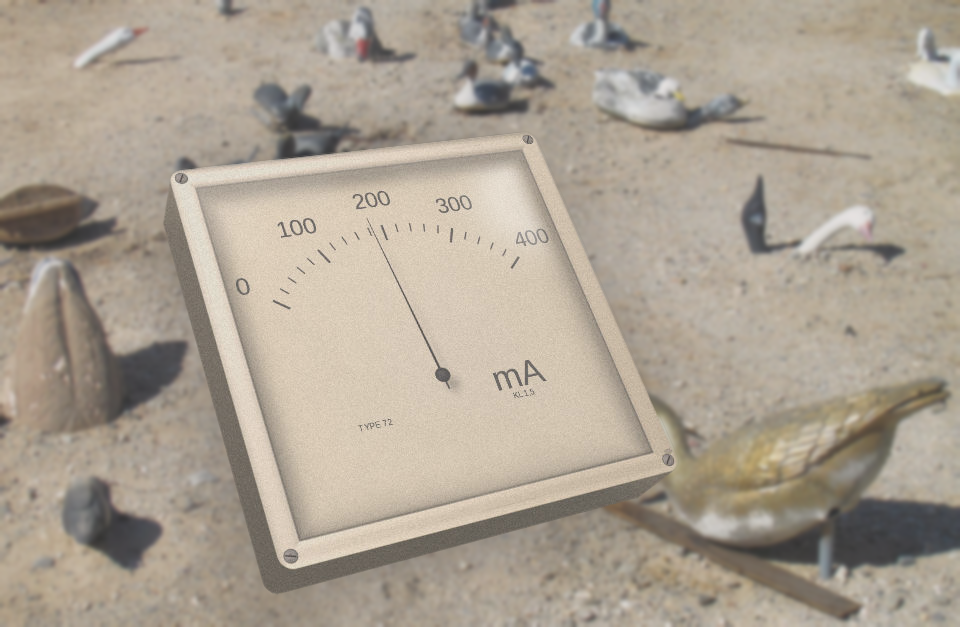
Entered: 180 mA
